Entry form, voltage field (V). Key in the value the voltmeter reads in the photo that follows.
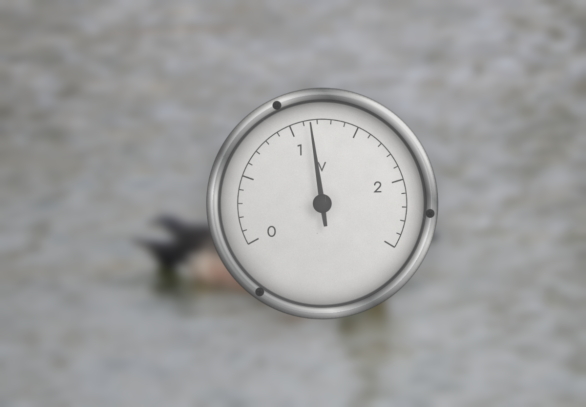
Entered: 1.15 V
